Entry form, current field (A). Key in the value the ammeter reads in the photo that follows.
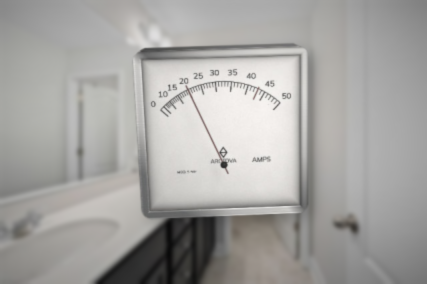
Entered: 20 A
